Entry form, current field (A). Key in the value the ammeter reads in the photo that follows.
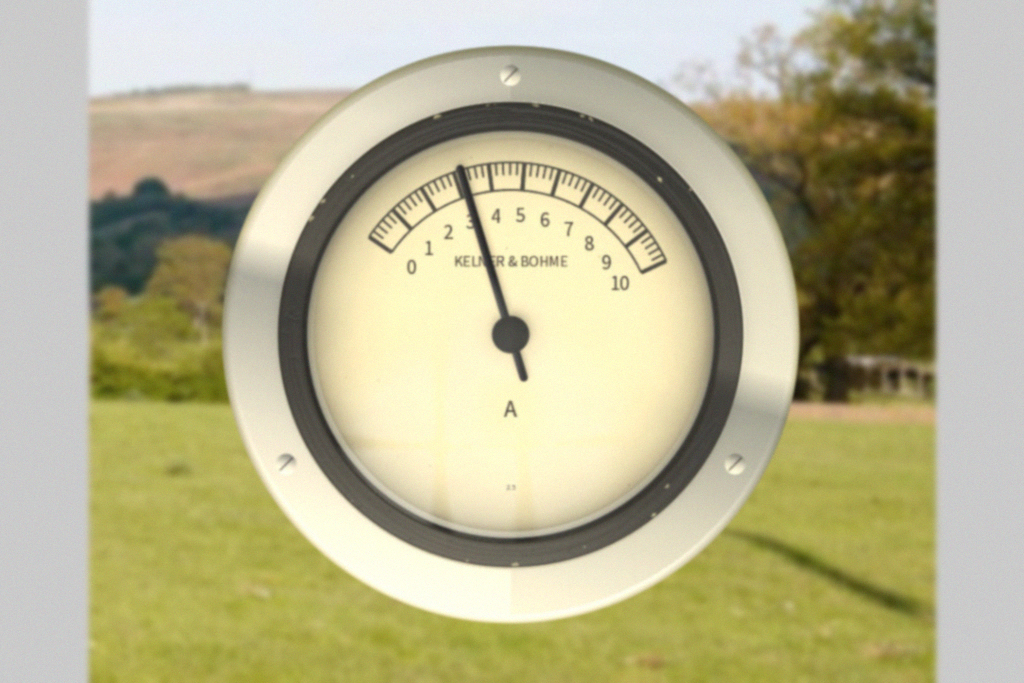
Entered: 3.2 A
